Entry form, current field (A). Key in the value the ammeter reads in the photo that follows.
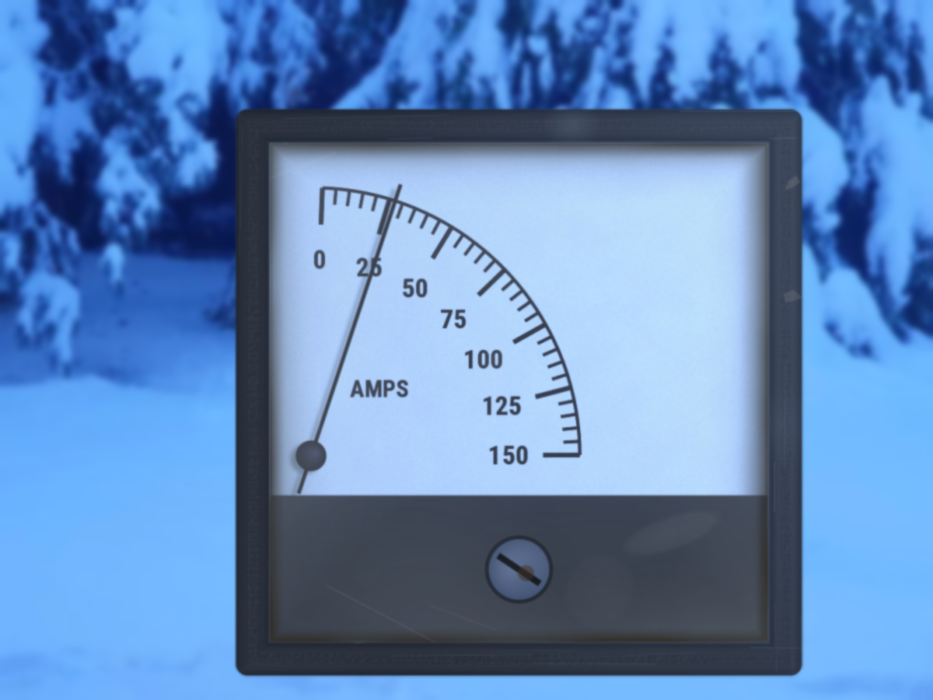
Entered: 27.5 A
